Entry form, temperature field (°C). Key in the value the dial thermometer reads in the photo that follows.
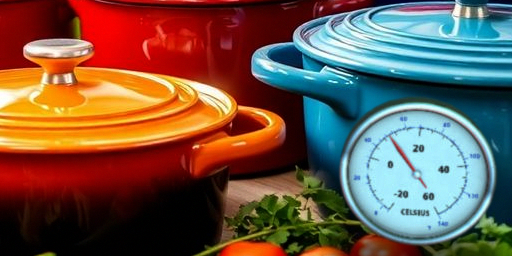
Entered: 10 °C
